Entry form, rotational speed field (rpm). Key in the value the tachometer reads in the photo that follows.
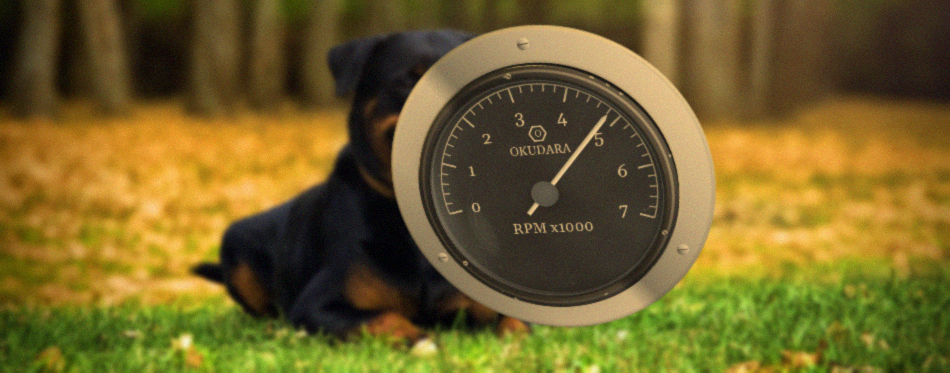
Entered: 4800 rpm
